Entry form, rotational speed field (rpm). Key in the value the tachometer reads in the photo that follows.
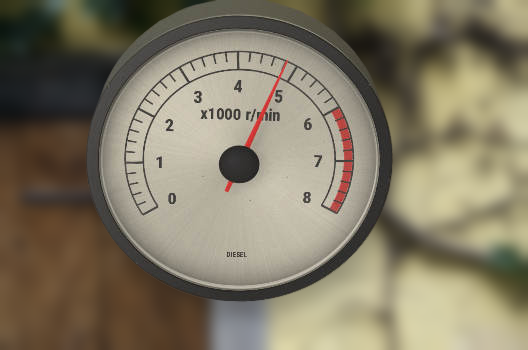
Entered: 4800 rpm
